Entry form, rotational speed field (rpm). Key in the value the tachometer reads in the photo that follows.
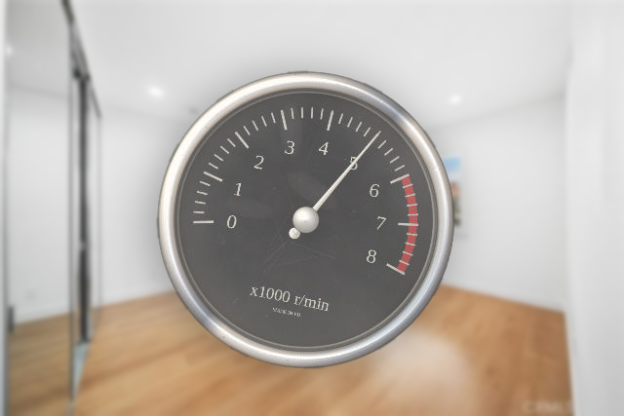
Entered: 5000 rpm
